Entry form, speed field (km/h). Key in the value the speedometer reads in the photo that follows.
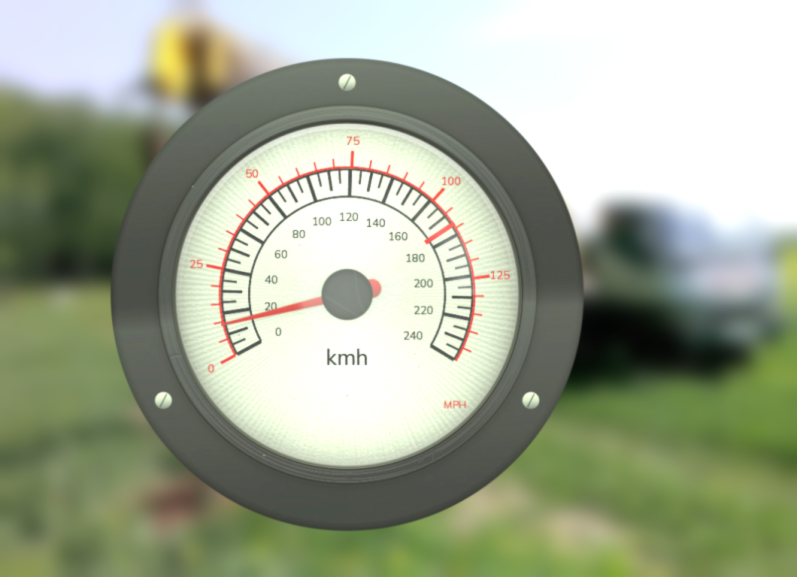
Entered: 15 km/h
